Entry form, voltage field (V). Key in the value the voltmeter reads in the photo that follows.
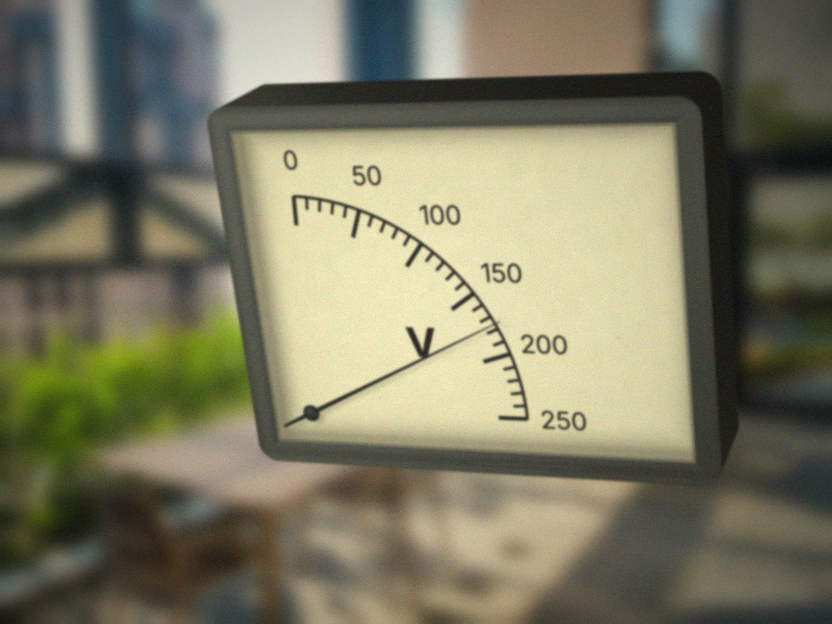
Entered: 175 V
